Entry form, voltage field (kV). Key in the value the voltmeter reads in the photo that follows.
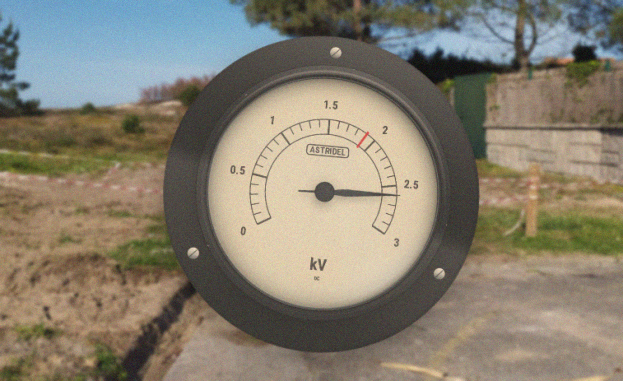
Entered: 2.6 kV
